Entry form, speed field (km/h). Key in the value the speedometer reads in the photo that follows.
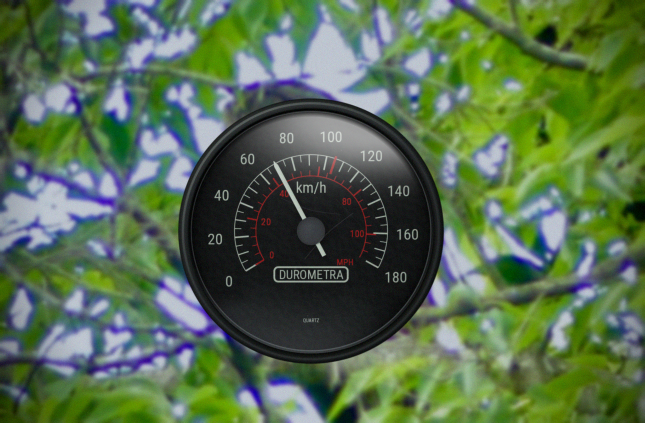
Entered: 70 km/h
